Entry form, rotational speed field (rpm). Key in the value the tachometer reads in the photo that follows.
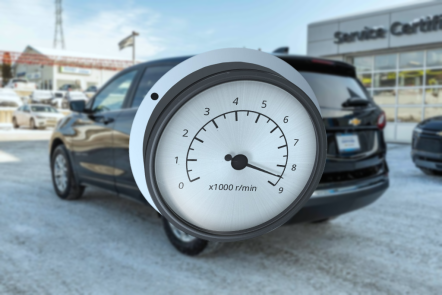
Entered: 8500 rpm
